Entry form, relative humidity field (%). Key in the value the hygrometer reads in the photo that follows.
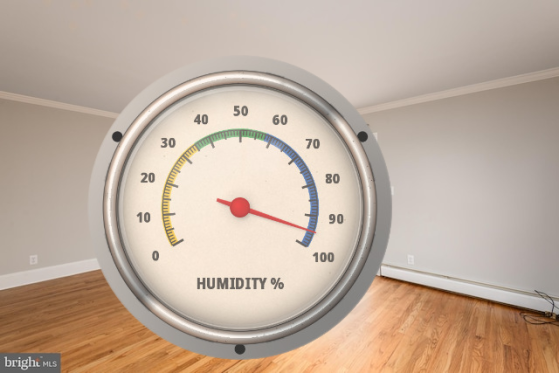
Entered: 95 %
